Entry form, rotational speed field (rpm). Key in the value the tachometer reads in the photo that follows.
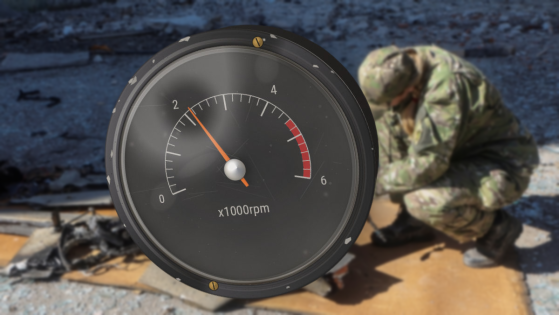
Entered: 2200 rpm
